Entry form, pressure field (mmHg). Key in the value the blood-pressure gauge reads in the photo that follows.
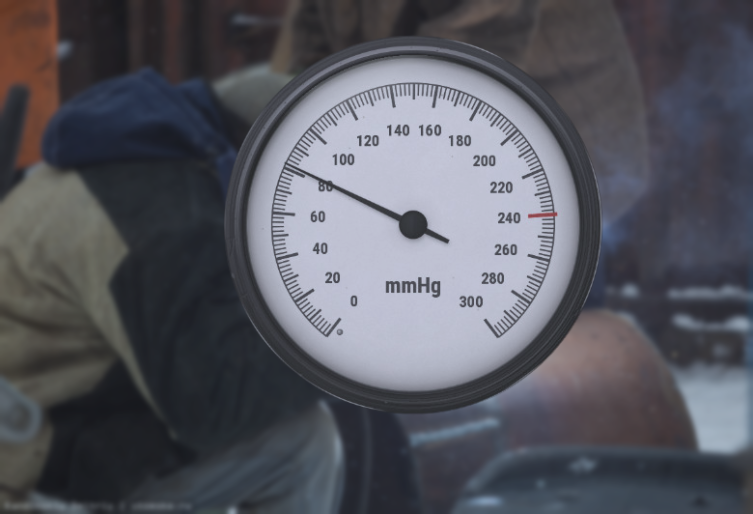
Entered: 82 mmHg
